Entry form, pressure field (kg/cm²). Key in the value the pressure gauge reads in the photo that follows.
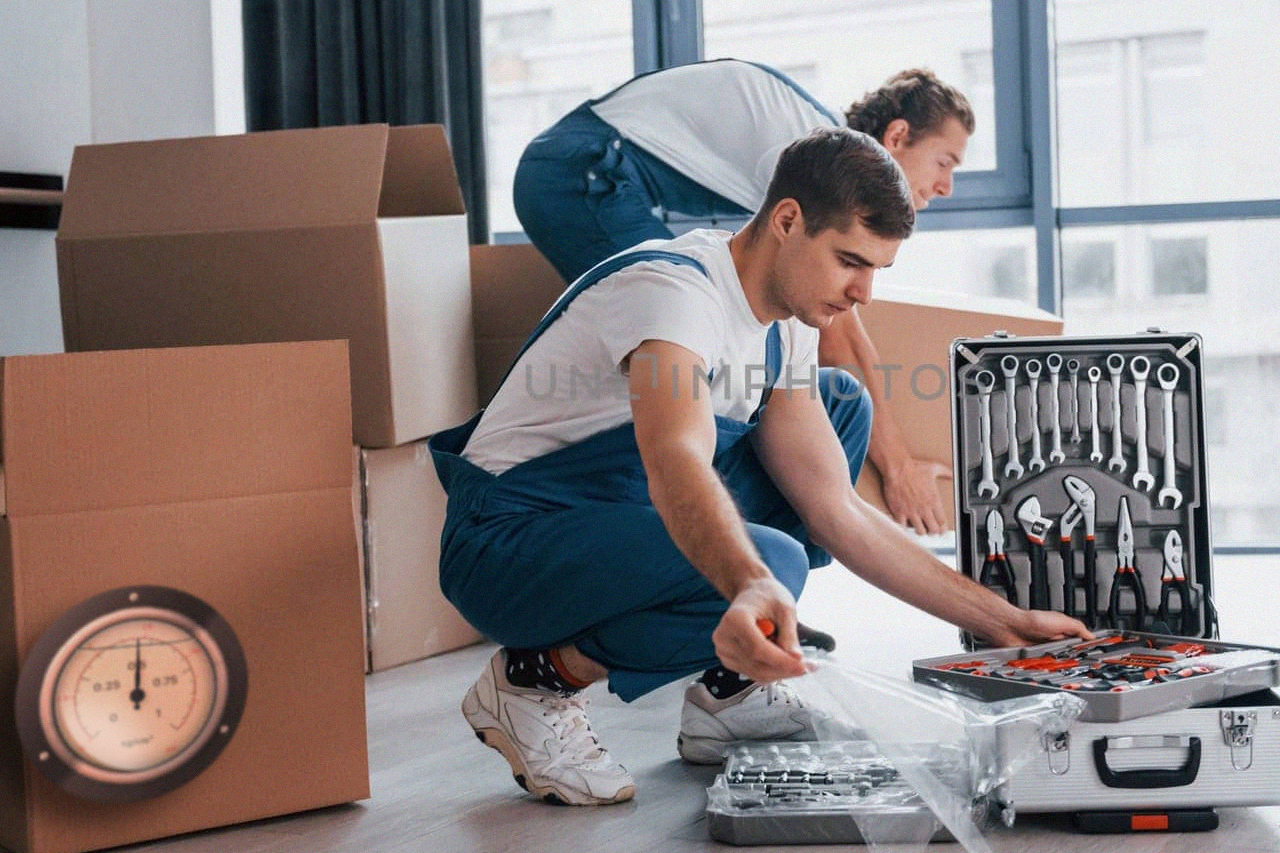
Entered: 0.5 kg/cm²
